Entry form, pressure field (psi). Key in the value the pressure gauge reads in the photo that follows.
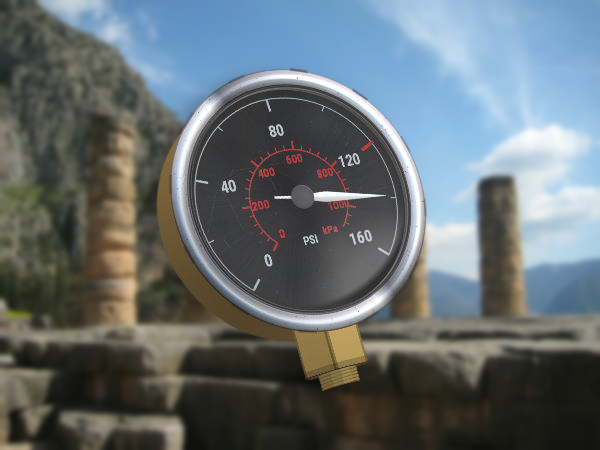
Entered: 140 psi
